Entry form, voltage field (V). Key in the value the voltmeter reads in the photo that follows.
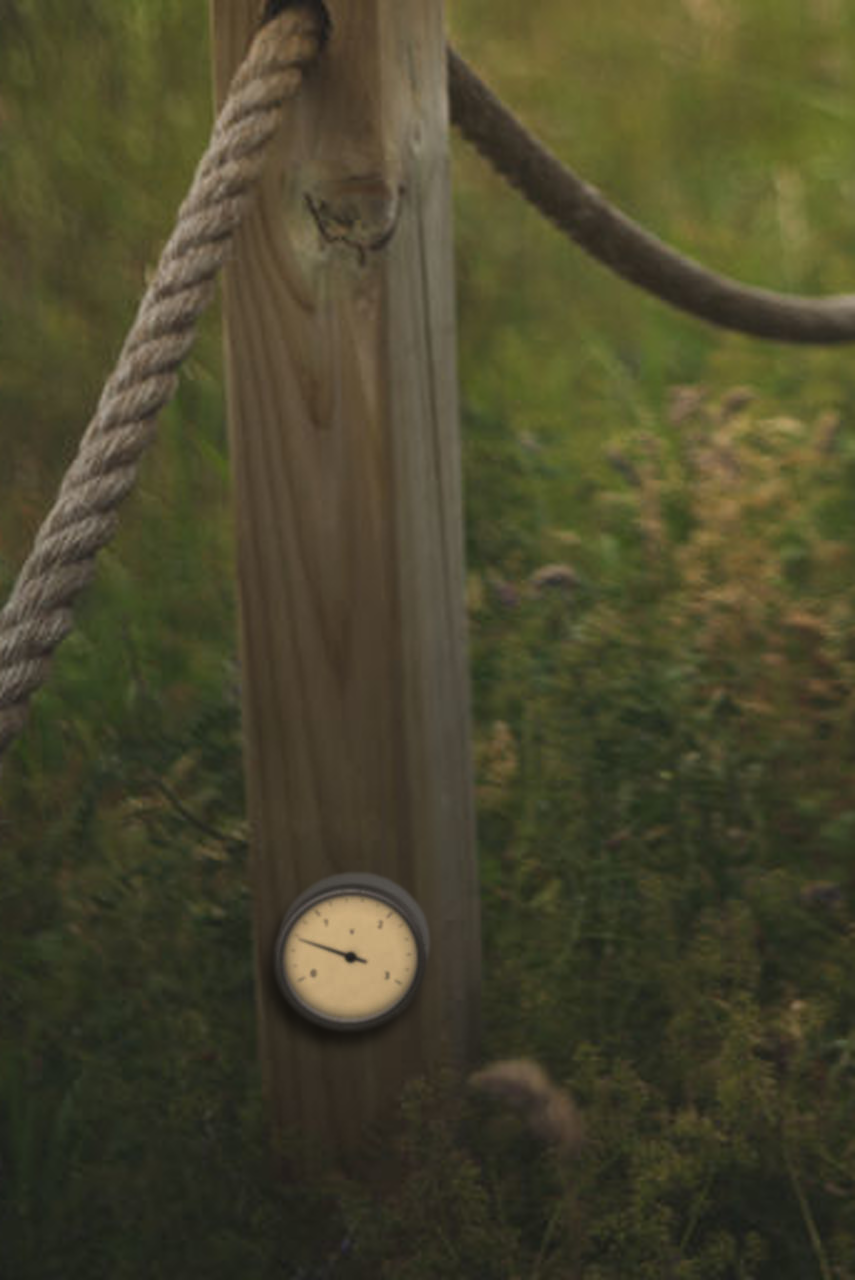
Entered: 0.6 V
